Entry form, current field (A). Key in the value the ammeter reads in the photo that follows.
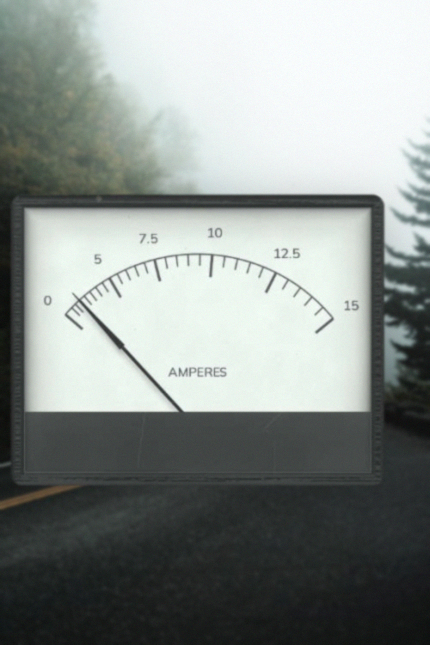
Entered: 2.5 A
